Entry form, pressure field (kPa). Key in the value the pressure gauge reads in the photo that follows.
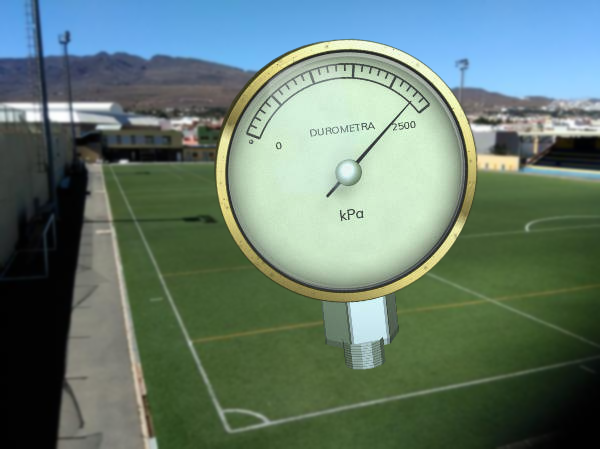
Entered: 2300 kPa
